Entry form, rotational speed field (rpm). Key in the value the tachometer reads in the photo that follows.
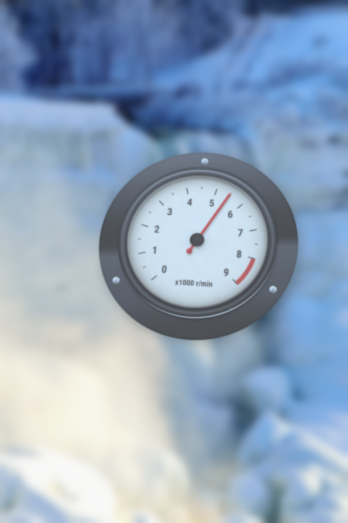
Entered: 5500 rpm
